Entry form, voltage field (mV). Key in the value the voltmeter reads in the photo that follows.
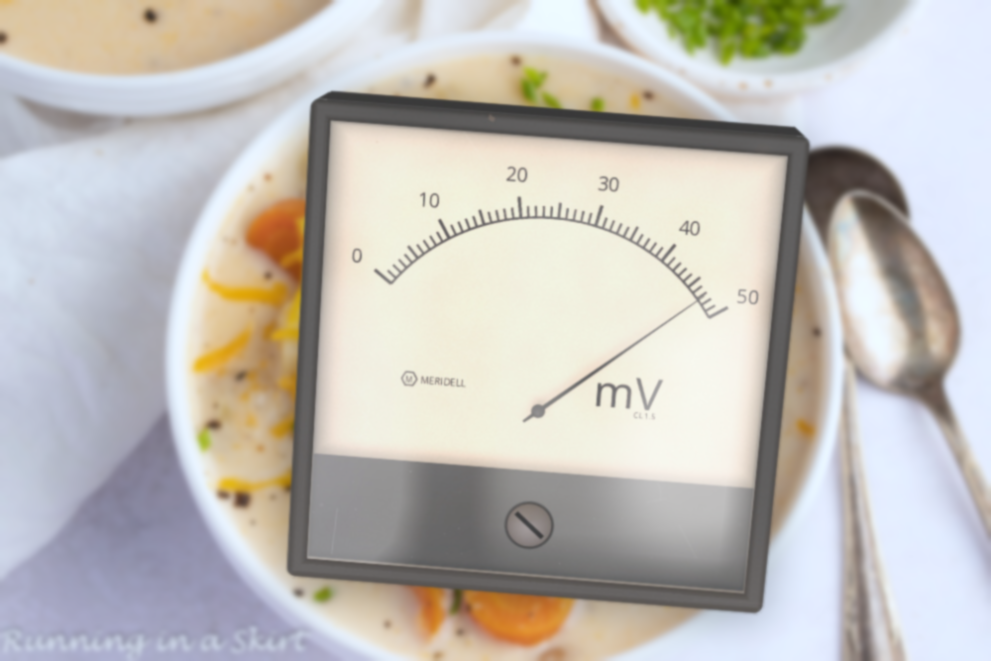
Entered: 47 mV
